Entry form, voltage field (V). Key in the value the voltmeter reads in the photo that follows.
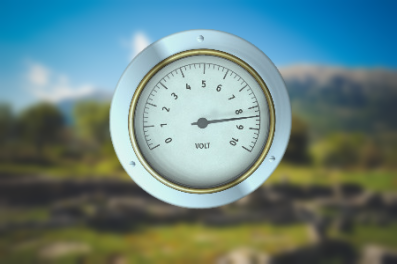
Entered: 8.4 V
